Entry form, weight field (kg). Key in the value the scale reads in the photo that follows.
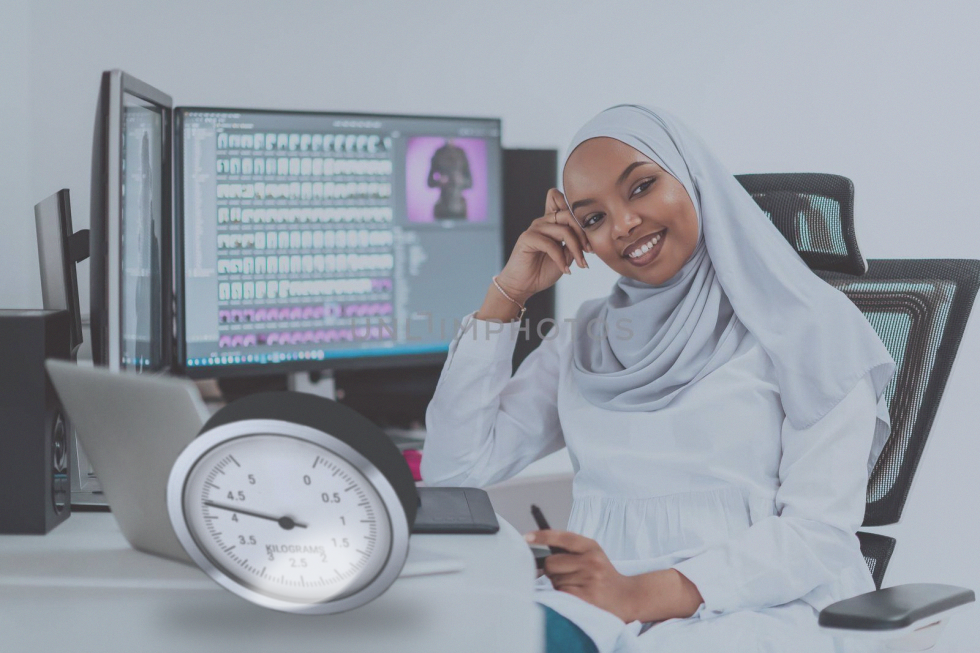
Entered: 4.25 kg
